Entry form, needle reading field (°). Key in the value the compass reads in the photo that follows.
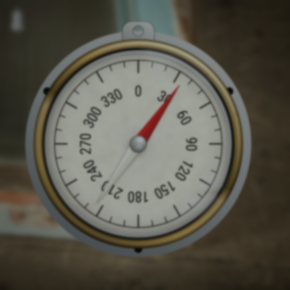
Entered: 35 °
